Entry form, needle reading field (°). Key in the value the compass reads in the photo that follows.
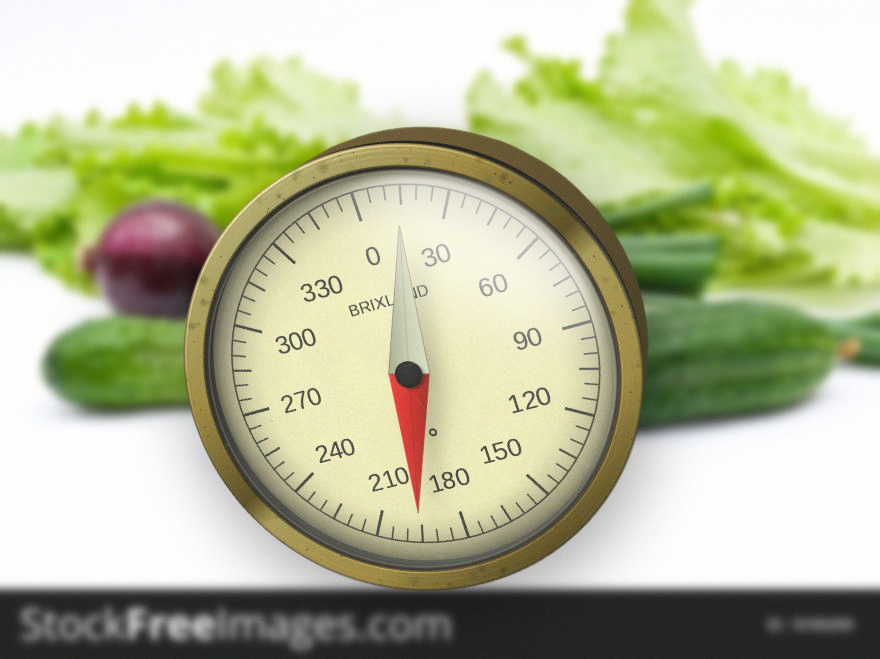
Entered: 195 °
